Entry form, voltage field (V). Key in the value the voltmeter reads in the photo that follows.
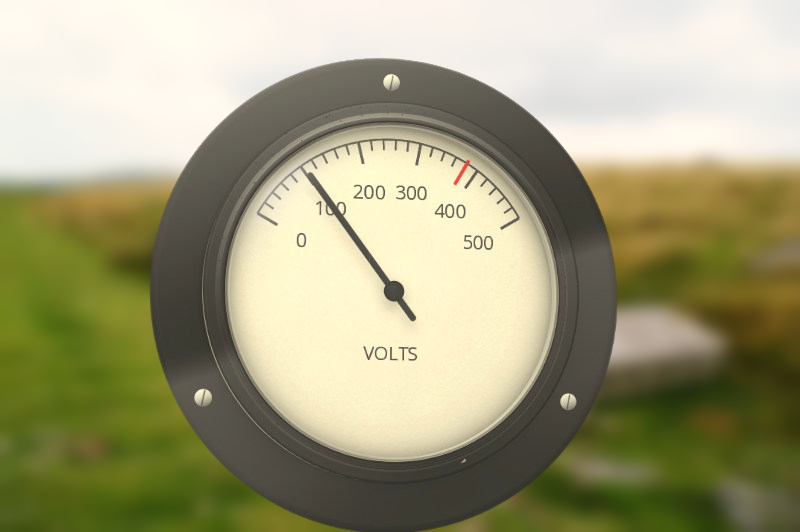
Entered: 100 V
